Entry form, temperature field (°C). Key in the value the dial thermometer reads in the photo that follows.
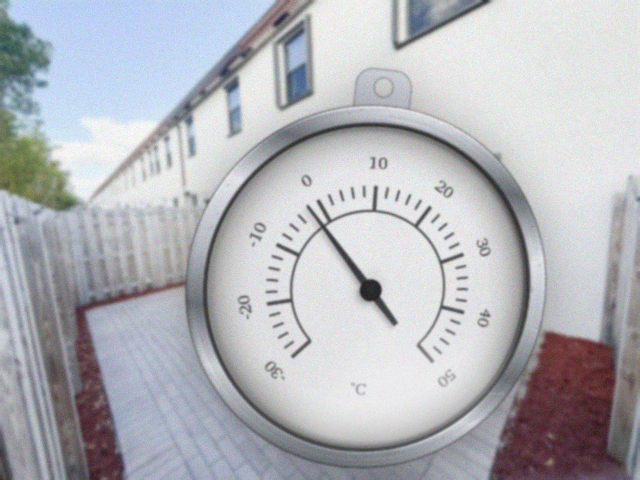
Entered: -2 °C
